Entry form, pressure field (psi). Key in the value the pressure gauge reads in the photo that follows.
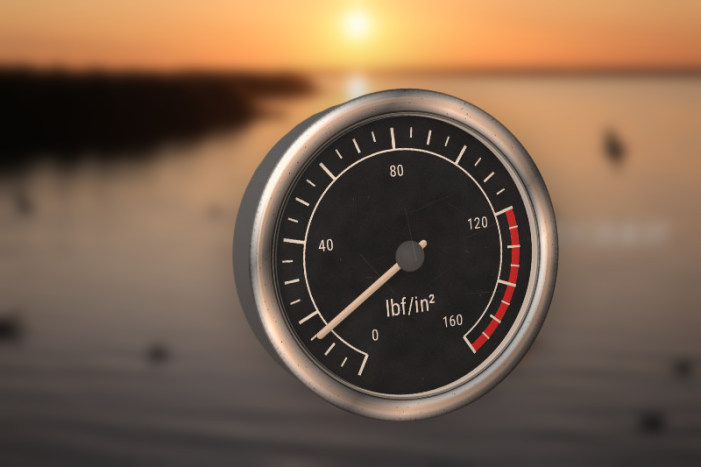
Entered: 15 psi
